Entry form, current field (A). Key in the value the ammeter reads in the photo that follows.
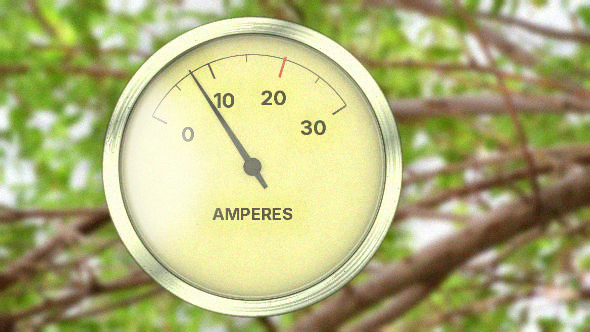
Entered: 7.5 A
